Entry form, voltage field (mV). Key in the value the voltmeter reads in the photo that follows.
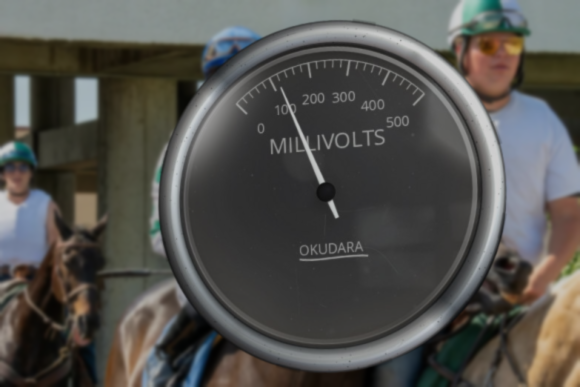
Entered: 120 mV
